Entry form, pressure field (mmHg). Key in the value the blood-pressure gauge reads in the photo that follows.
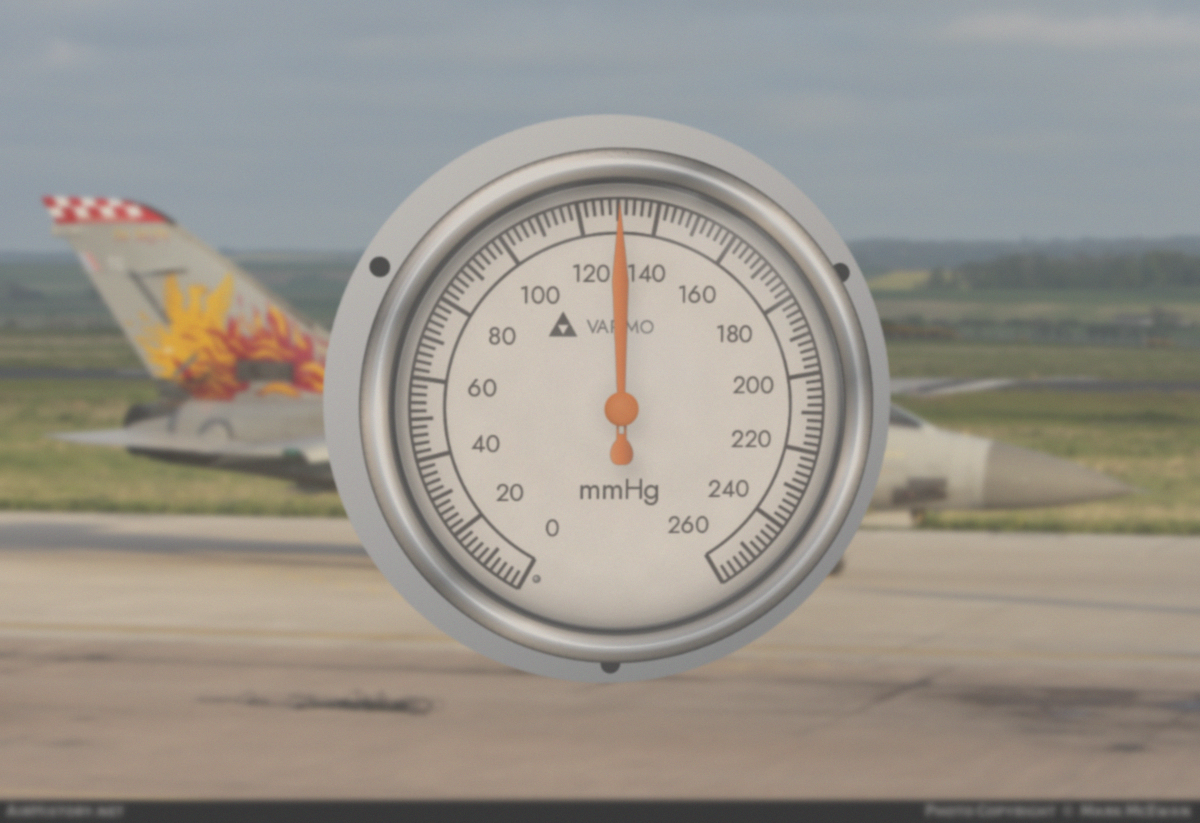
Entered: 130 mmHg
